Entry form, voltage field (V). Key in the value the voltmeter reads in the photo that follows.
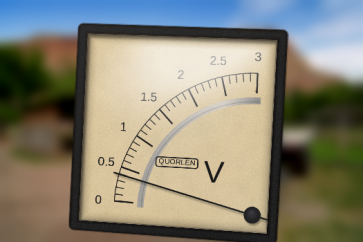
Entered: 0.4 V
